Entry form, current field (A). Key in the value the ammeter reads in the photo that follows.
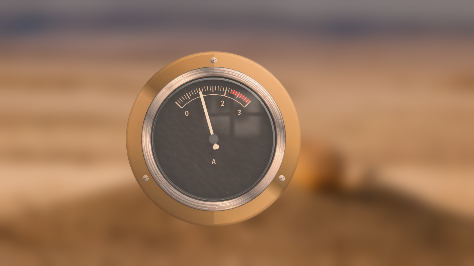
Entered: 1 A
